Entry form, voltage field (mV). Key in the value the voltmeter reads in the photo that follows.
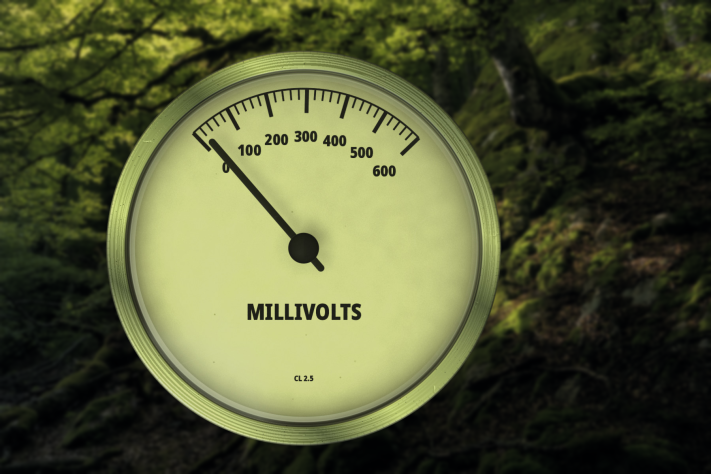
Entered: 20 mV
